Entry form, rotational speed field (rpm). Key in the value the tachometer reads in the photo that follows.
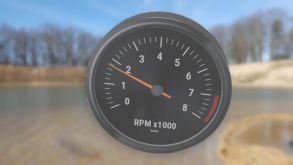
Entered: 1800 rpm
